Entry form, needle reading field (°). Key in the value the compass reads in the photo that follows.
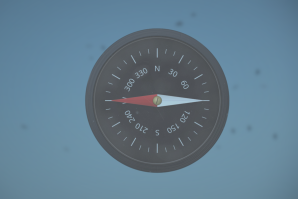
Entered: 270 °
